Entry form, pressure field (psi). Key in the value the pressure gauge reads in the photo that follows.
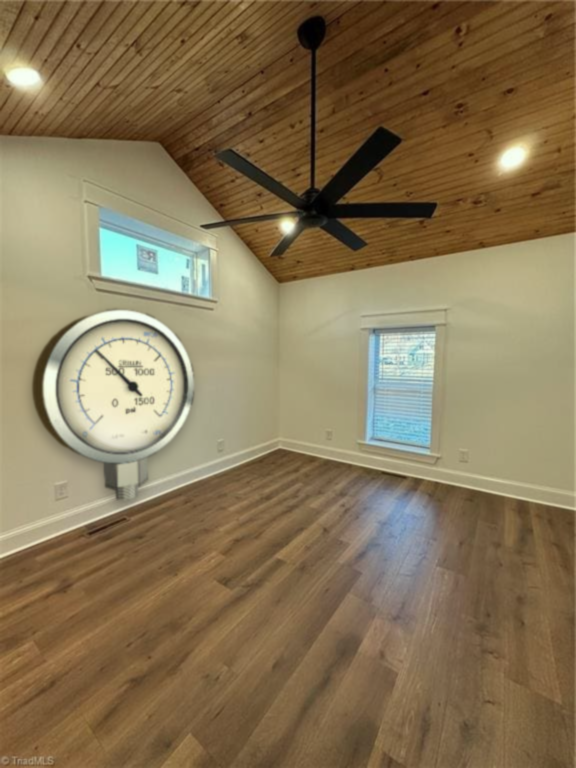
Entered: 500 psi
